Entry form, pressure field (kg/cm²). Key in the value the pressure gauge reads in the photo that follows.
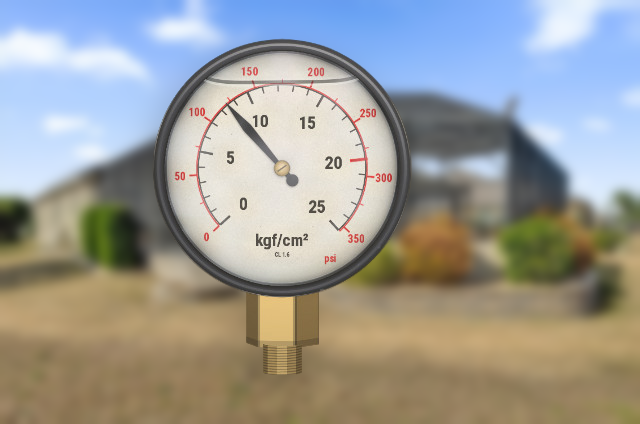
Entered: 8.5 kg/cm²
